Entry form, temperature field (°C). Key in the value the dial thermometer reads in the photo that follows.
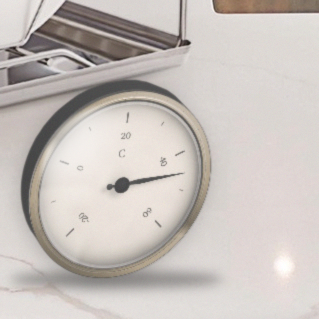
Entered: 45 °C
